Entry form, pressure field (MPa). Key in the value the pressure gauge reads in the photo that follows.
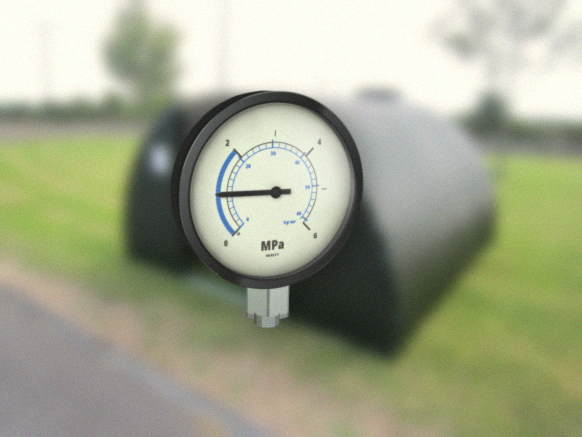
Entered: 1 MPa
